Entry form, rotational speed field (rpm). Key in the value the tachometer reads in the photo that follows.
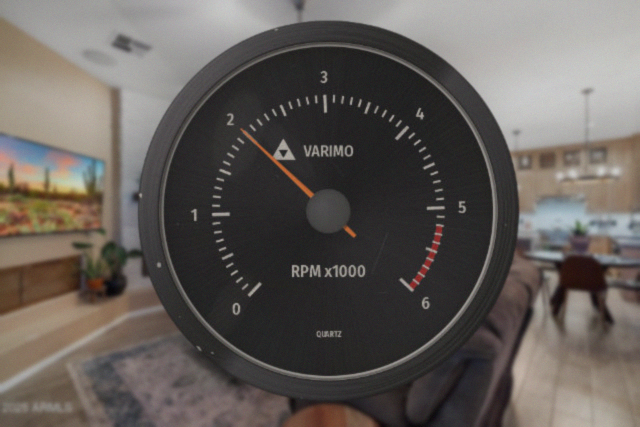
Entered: 2000 rpm
